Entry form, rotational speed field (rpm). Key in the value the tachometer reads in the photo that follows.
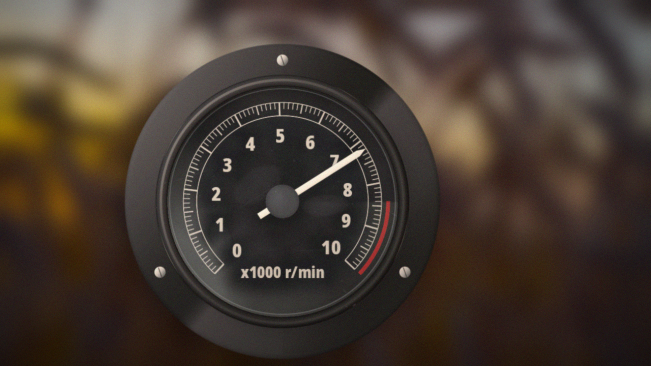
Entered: 7200 rpm
